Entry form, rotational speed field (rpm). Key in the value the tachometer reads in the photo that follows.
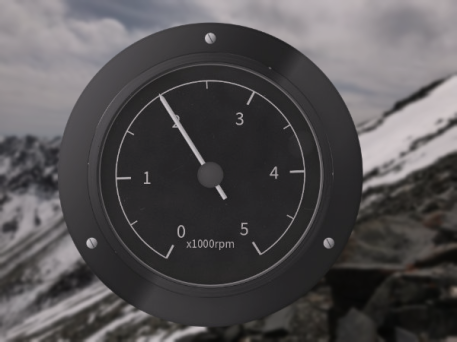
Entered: 2000 rpm
